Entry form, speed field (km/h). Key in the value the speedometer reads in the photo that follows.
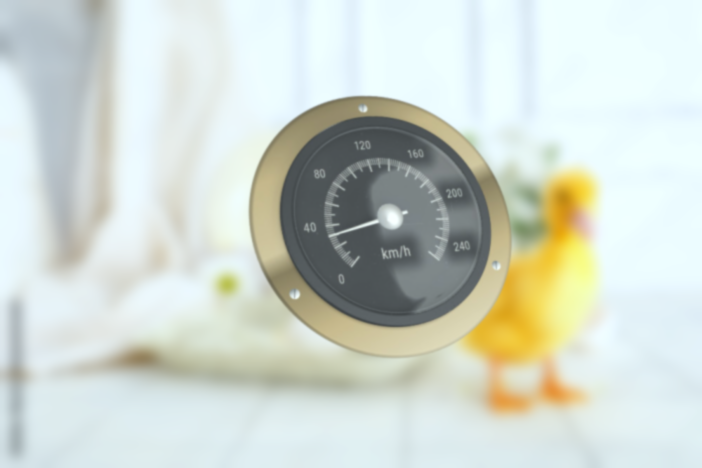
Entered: 30 km/h
